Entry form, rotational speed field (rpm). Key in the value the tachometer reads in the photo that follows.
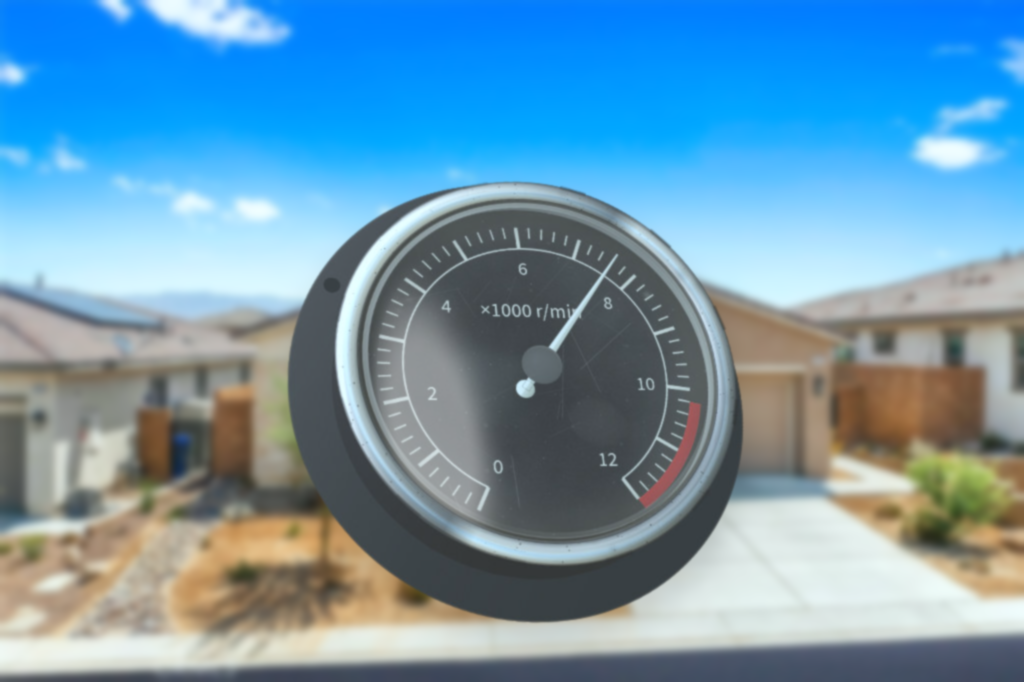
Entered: 7600 rpm
